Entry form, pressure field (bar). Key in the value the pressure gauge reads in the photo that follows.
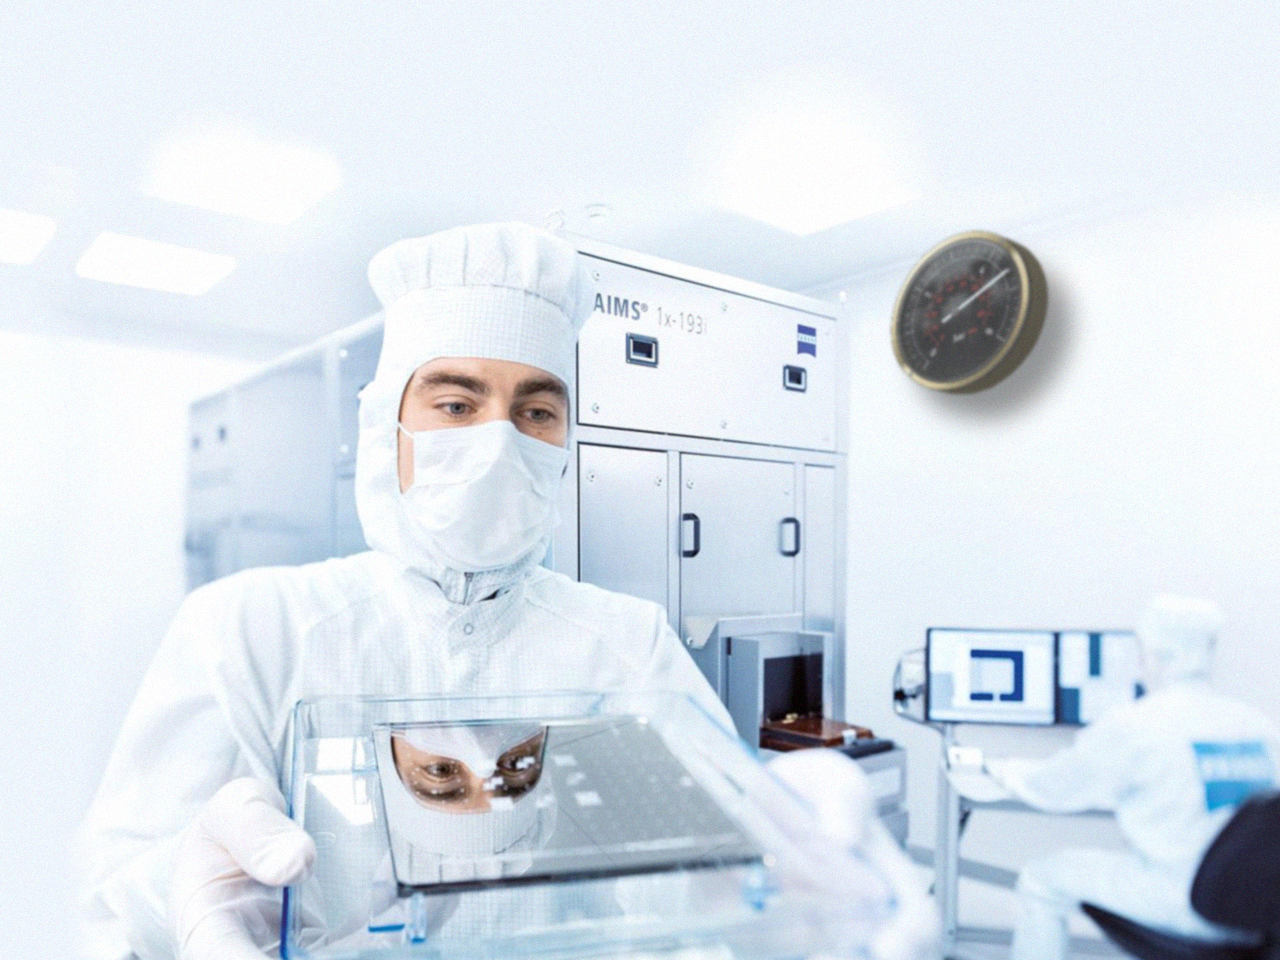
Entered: 4.6 bar
